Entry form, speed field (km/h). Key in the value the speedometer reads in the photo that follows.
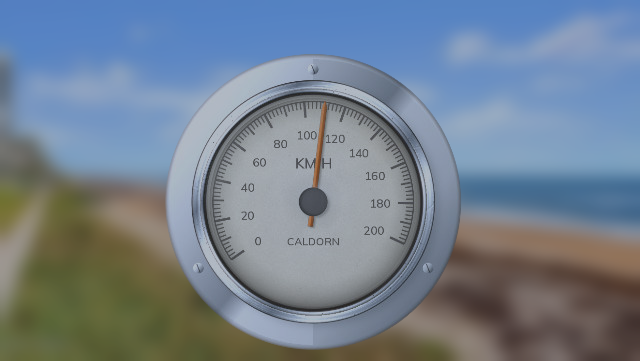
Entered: 110 km/h
